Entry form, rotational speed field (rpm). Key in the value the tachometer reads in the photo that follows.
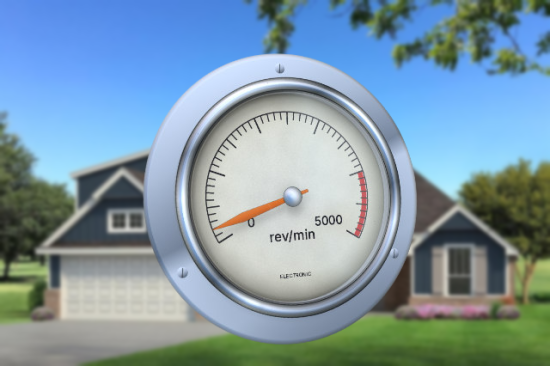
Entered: 200 rpm
